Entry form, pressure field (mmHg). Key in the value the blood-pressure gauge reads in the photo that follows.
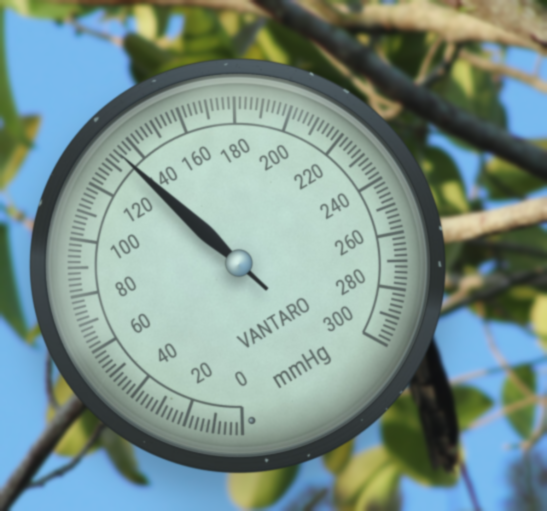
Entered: 134 mmHg
